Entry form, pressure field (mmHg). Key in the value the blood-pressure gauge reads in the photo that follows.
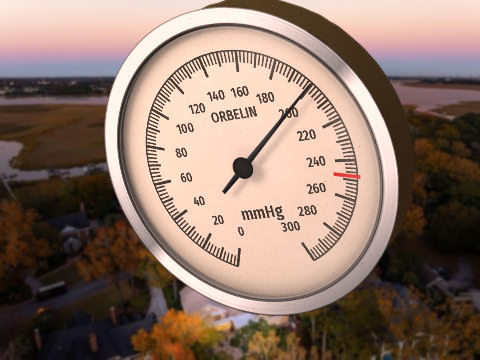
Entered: 200 mmHg
